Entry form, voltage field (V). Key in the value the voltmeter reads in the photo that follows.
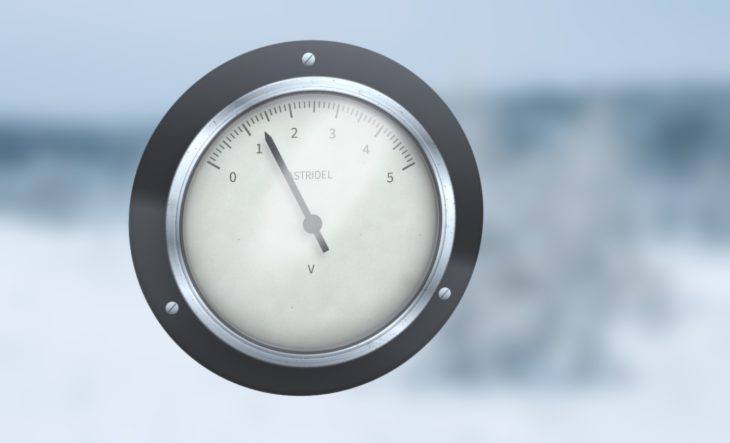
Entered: 1.3 V
